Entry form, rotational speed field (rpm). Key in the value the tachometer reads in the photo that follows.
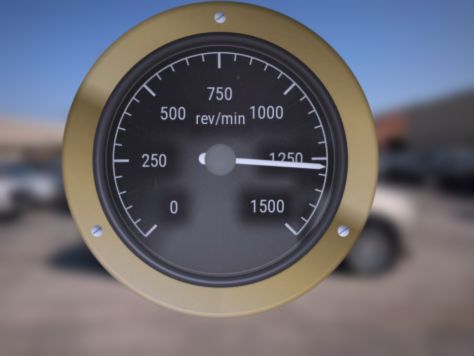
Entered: 1275 rpm
